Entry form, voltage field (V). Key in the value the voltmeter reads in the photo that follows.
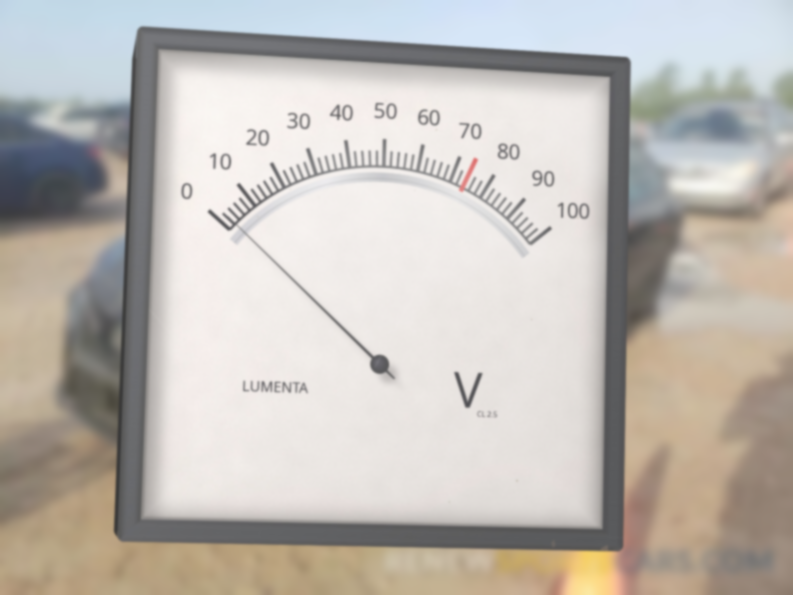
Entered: 2 V
